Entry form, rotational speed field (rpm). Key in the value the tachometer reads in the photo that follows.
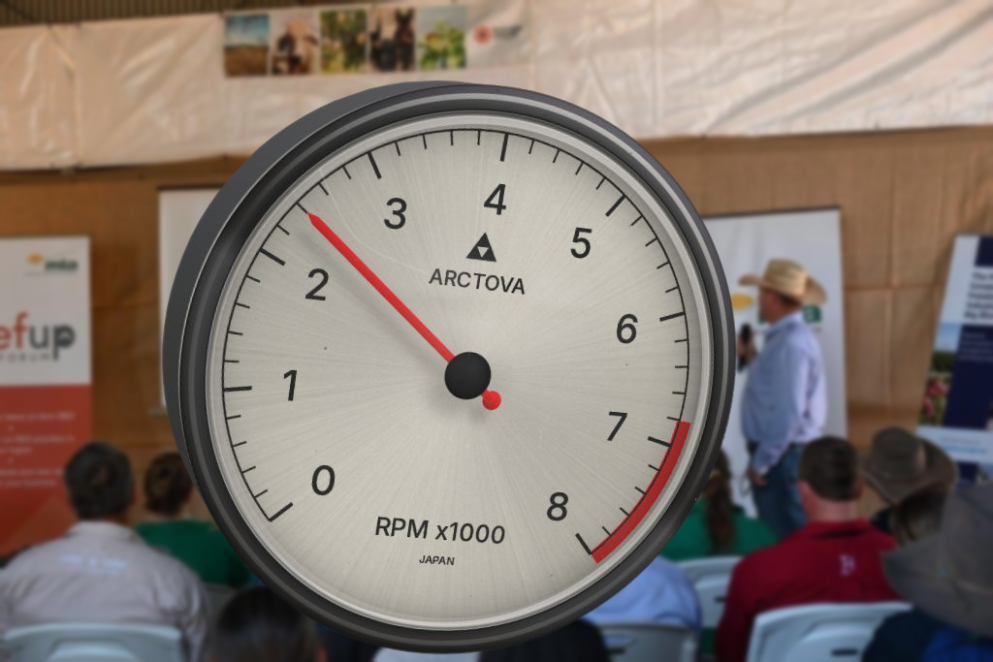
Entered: 2400 rpm
